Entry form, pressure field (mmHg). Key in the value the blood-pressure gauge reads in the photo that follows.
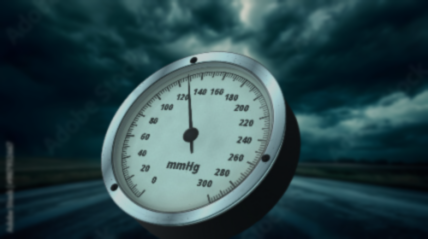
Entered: 130 mmHg
